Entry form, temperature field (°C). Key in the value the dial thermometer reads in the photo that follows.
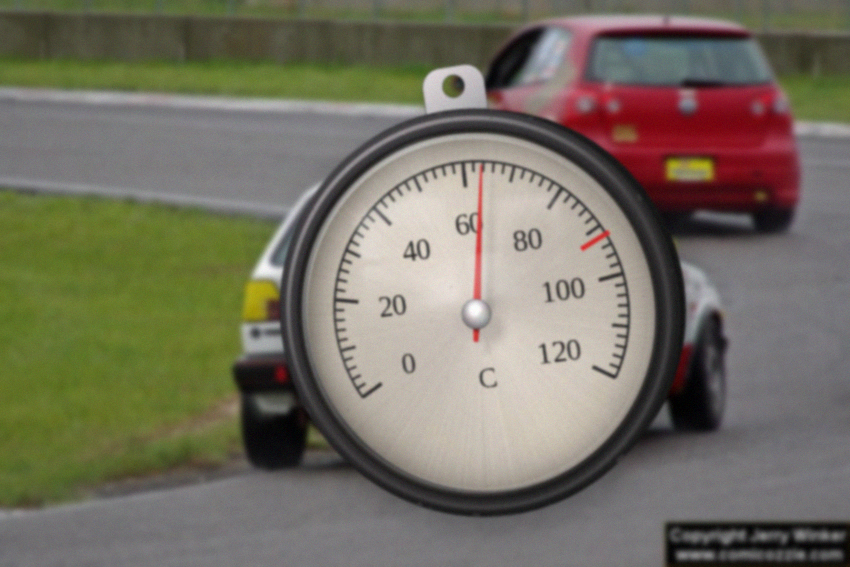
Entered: 64 °C
